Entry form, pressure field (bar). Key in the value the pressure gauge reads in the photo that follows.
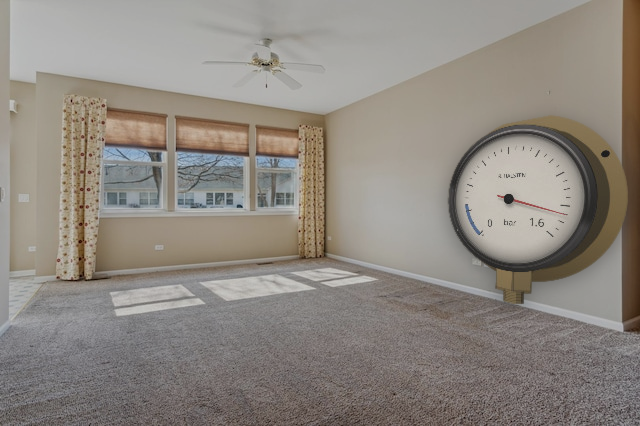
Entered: 1.45 bar
